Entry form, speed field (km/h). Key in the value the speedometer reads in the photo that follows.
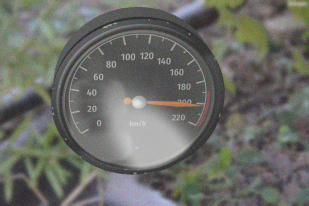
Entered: 200 km/h
